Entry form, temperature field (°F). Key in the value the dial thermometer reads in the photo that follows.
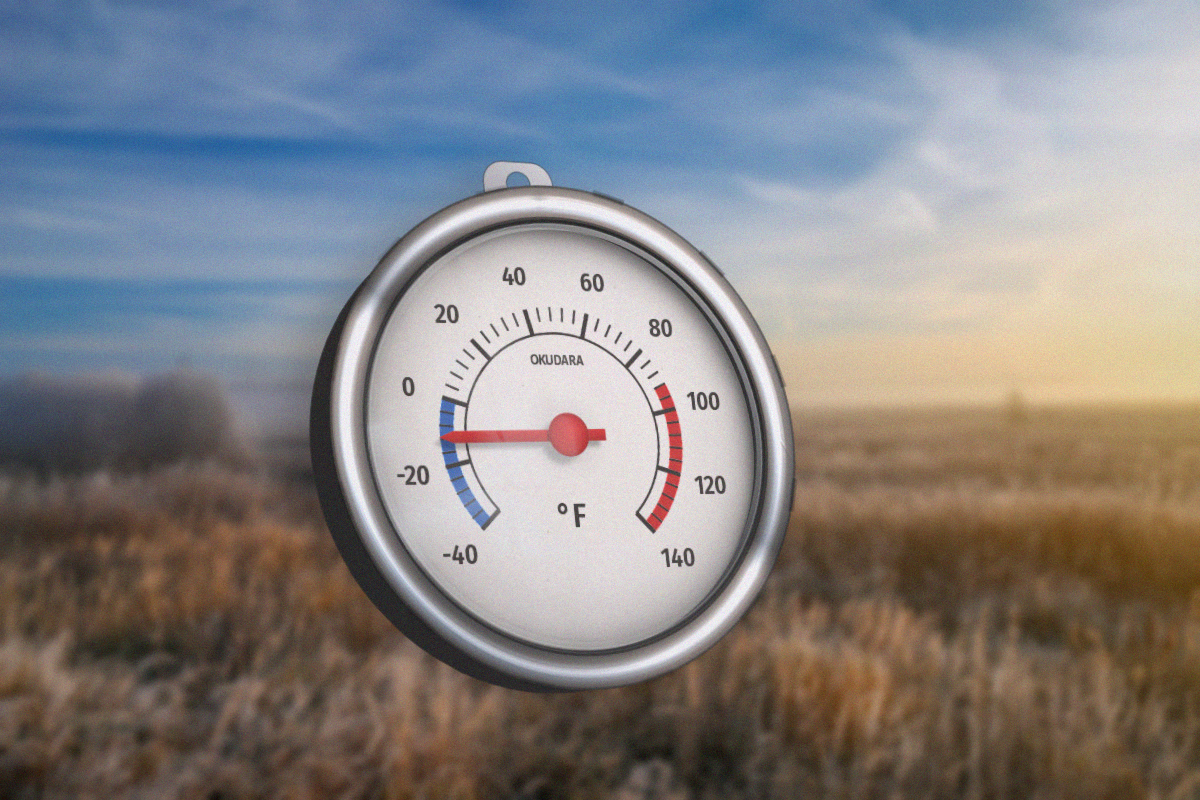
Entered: -12 °F
